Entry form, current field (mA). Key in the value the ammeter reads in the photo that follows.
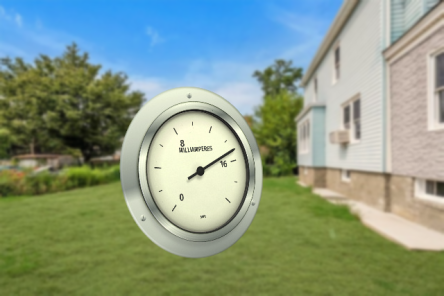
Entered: 15 mA
